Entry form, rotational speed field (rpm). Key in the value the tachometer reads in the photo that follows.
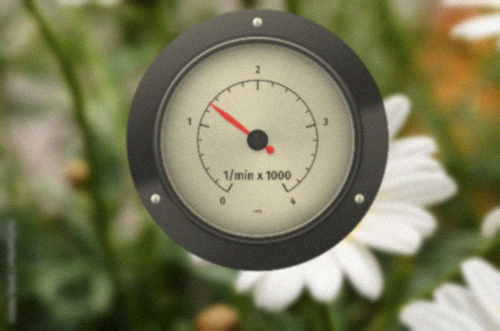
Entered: 1300 rpm
